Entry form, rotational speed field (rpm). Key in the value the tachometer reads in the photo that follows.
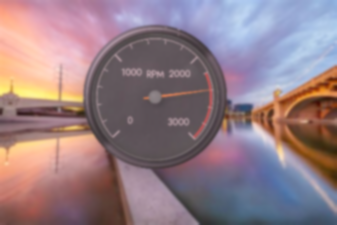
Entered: 2400 rpm
